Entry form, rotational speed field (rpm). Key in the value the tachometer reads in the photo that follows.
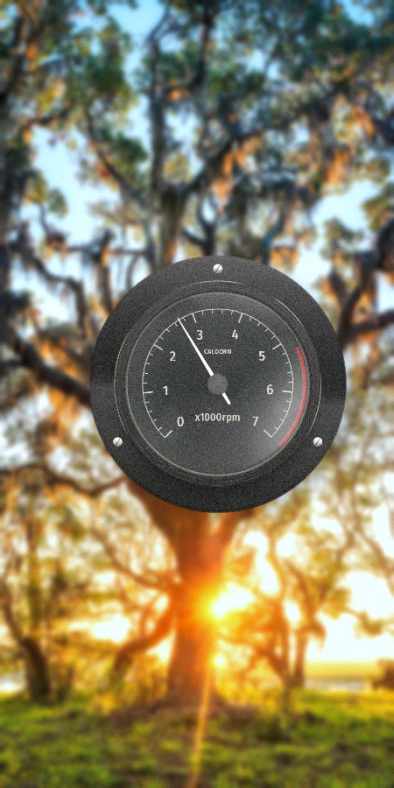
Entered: 2700 rpm
